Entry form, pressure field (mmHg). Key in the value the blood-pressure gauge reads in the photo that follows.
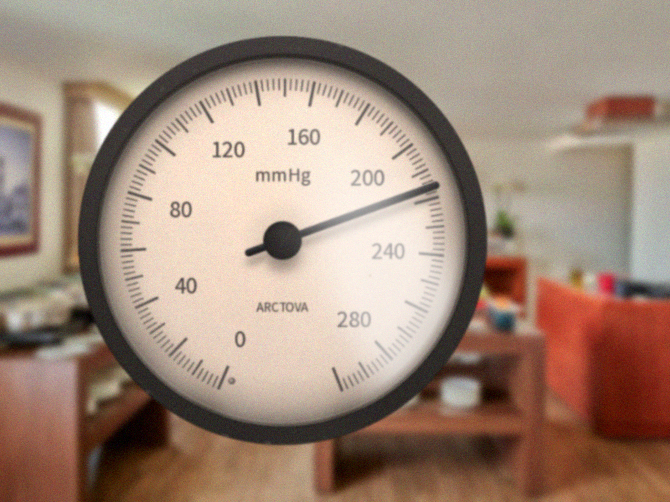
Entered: 216 mmHg
